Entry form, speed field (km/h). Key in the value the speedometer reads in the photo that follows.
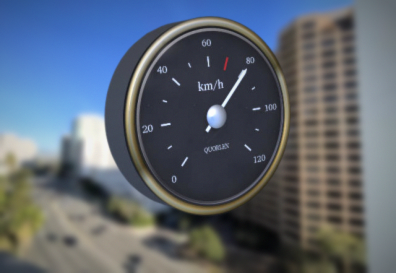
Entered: 80 km/h
